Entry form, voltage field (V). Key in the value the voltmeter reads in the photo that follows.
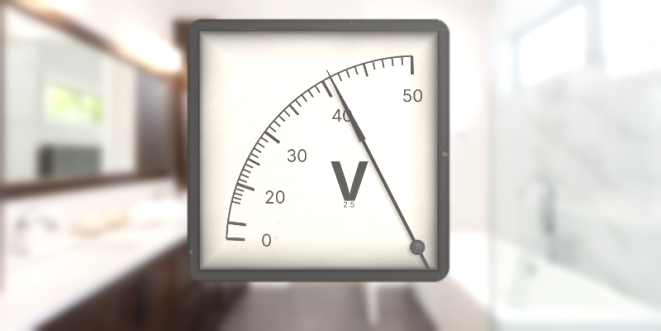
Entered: 41 V
